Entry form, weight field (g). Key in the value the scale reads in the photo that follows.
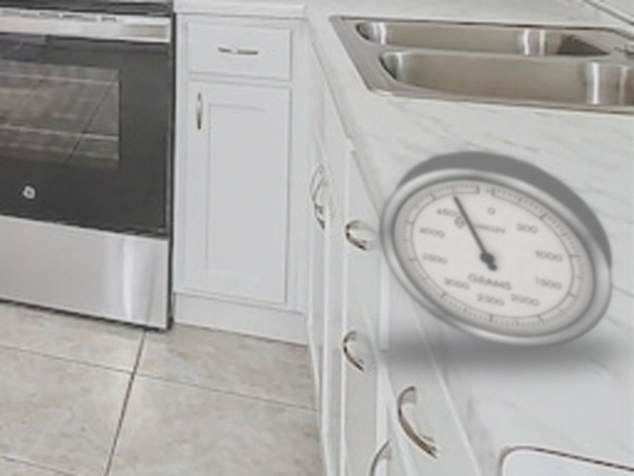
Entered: 4750 g
